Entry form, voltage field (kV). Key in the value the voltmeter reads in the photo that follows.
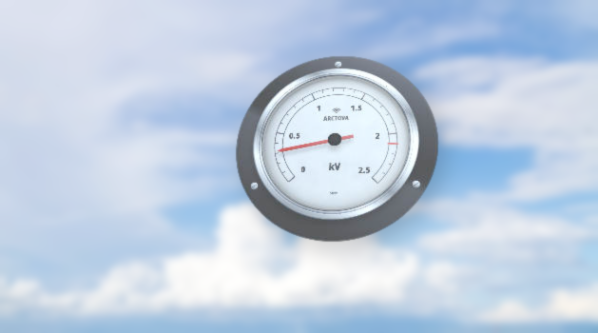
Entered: 0.3 kV
